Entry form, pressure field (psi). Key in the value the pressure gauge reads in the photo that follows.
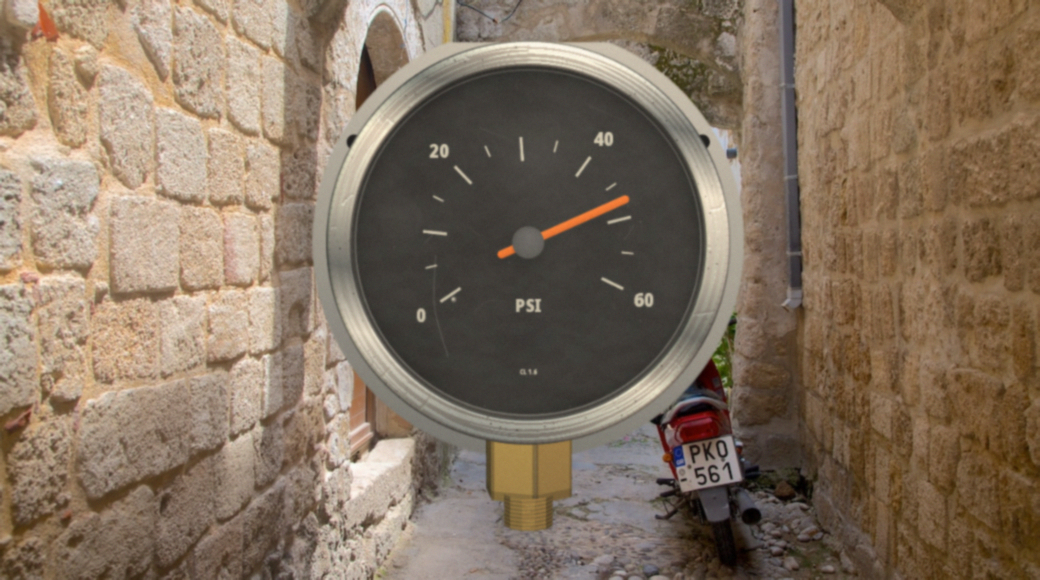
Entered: 47.5 psi
